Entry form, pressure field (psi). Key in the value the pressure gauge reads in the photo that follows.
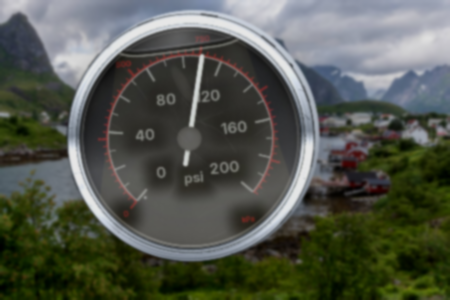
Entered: 110 psi
